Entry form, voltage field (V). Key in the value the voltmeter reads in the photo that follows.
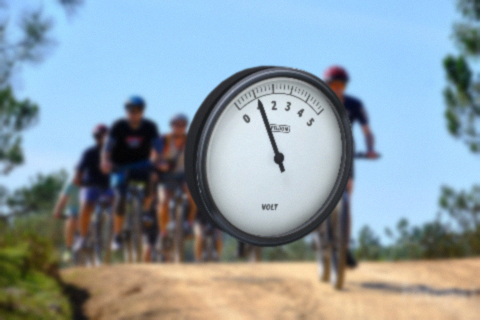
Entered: 1 V
